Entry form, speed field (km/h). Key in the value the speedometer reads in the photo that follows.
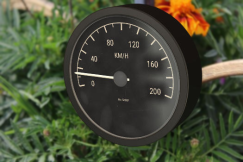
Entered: 15 km/h
